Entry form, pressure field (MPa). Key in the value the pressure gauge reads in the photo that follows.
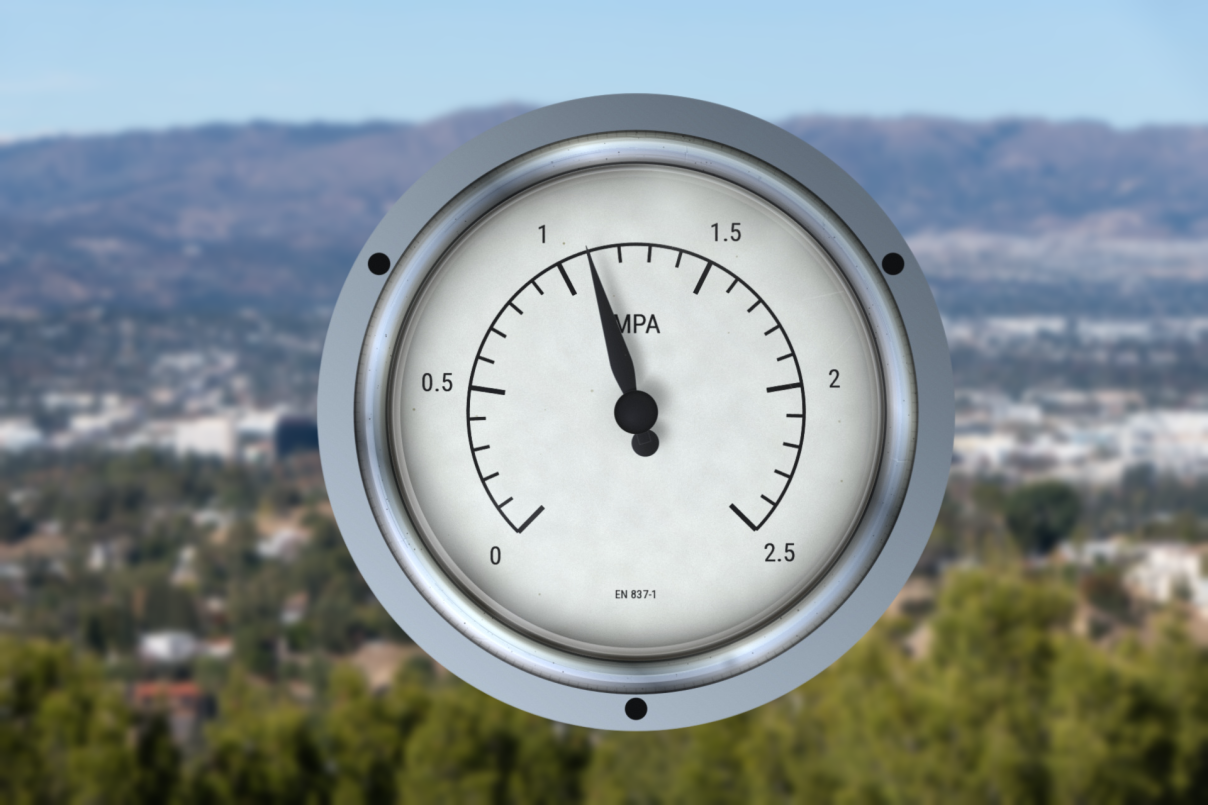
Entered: 1.1 MPa
